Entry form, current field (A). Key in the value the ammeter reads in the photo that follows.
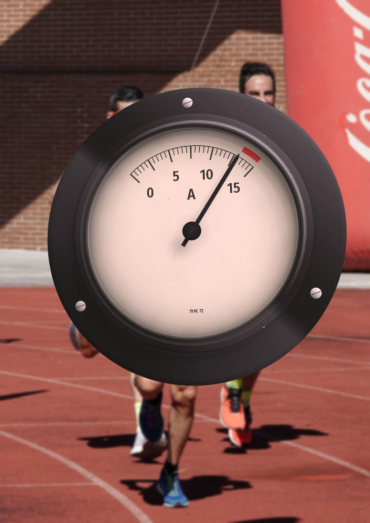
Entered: 13 A
